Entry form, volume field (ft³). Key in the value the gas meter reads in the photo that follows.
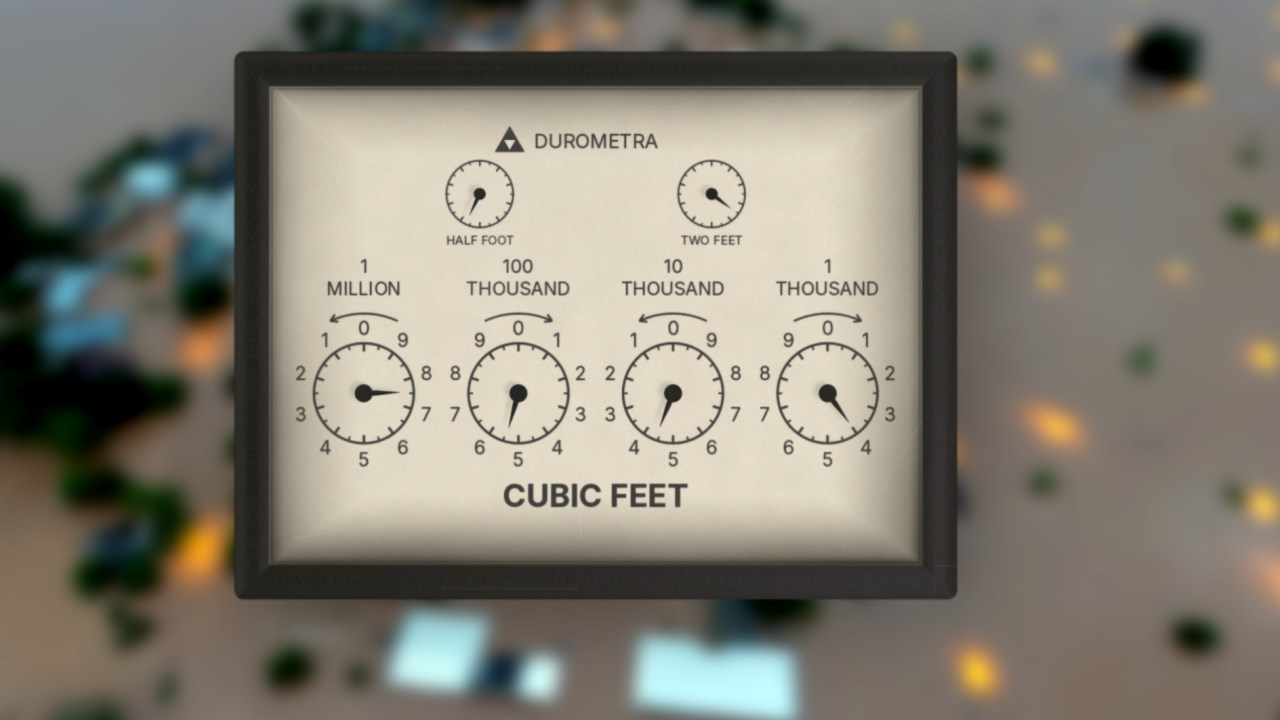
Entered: 754400 ft³
